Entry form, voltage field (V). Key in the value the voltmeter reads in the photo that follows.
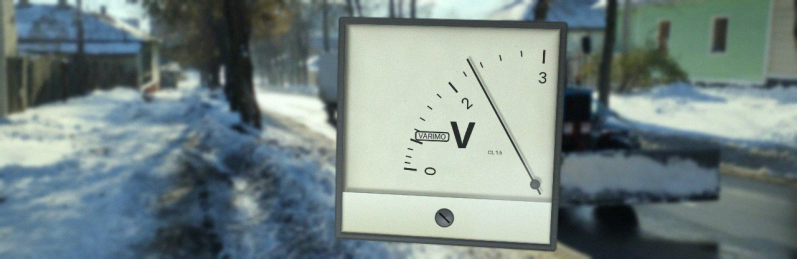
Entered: 2.3 V
